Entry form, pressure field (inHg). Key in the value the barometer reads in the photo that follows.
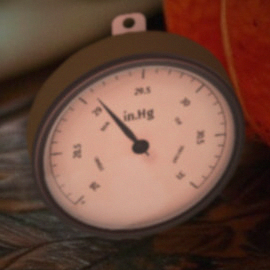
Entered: 29.1 inHg
